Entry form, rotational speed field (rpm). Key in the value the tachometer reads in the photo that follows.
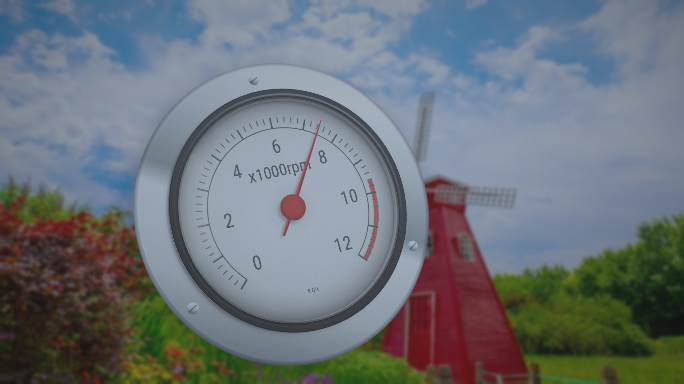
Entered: 7400 rpm
